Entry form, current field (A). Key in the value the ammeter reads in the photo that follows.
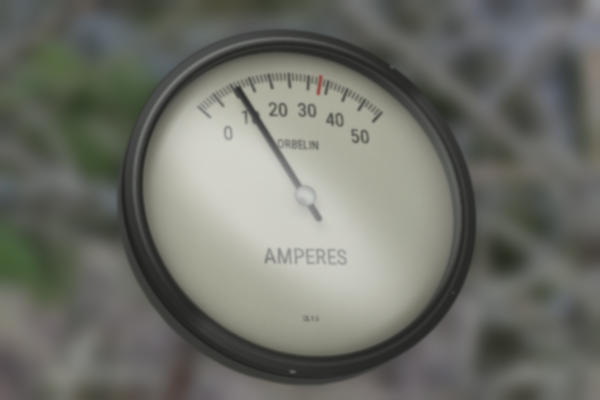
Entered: 10 A
